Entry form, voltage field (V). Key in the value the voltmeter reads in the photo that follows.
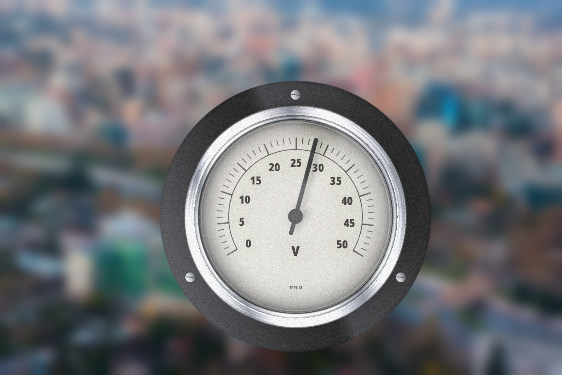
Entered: 28 V
